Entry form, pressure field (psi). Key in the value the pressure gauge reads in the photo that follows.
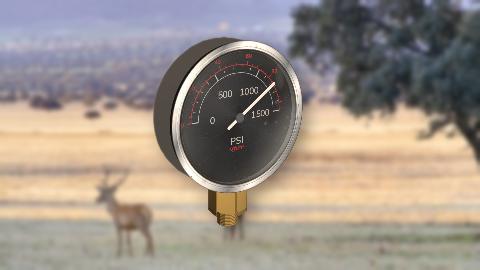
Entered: 1200 psi
